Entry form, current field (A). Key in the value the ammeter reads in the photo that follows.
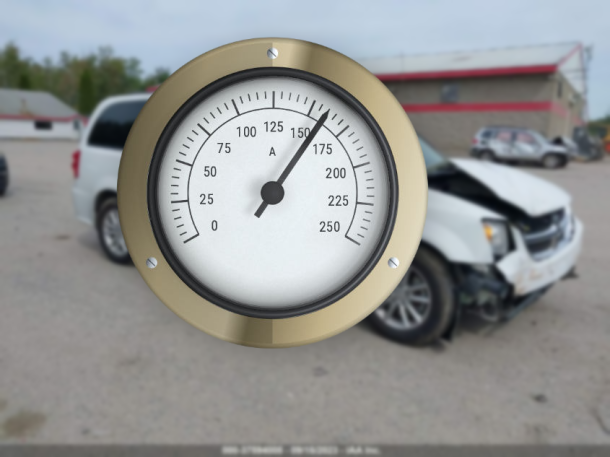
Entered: 160 A
